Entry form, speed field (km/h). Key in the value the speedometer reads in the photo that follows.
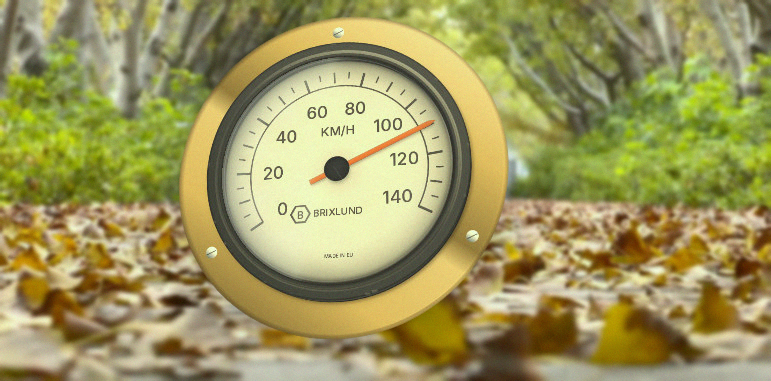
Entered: 110 km/h
